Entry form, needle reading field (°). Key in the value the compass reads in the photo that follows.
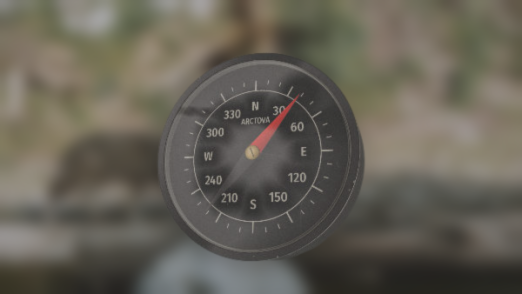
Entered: 40 °
